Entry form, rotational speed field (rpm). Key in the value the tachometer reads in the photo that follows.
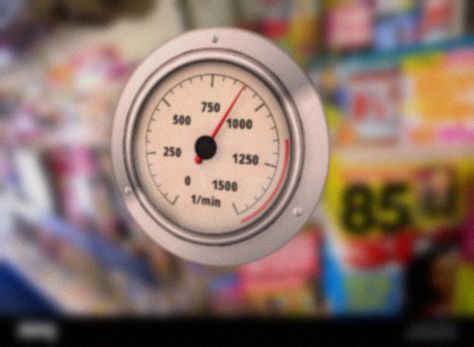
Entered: 900 rpm
